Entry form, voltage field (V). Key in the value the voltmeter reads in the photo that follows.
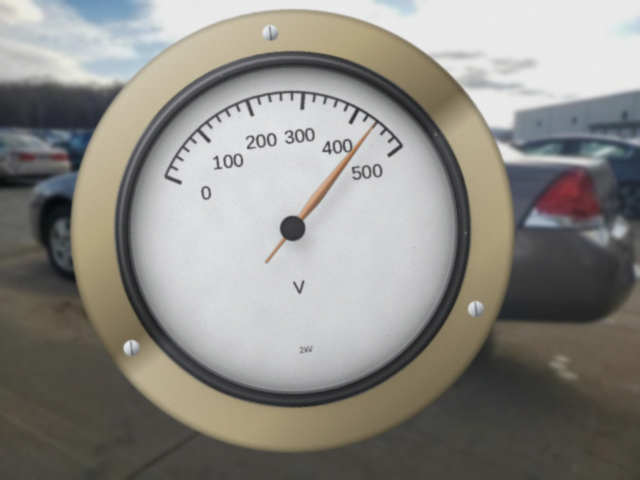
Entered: 440 V
